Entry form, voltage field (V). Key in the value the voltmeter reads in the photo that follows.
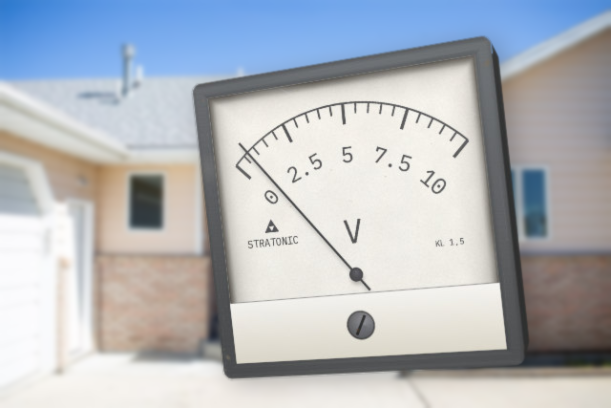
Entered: 0.75 V
